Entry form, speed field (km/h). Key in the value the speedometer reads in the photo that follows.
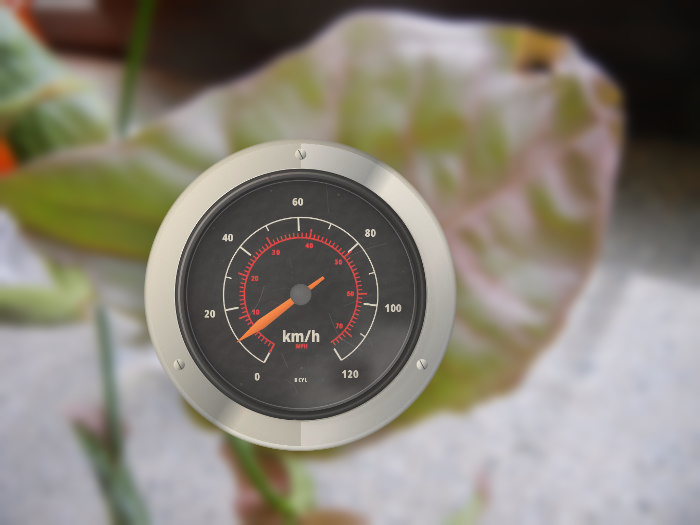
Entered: 10 km/h
